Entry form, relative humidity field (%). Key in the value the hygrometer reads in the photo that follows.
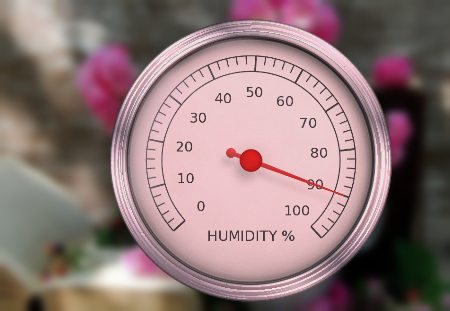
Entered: 90 %
